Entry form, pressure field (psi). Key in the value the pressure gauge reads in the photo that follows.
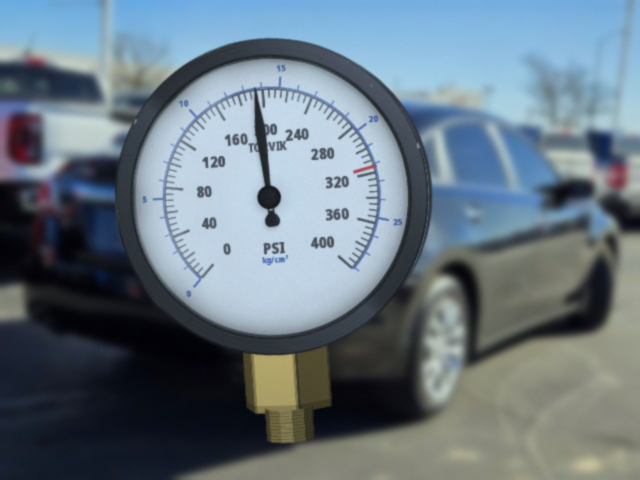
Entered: 195 psi
